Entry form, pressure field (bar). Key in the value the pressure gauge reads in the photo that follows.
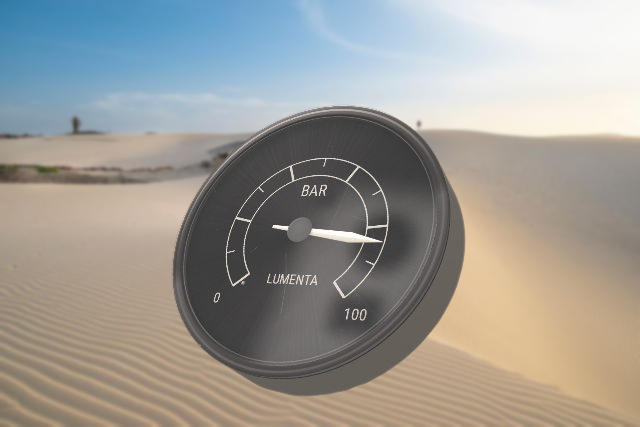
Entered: 85 bar
